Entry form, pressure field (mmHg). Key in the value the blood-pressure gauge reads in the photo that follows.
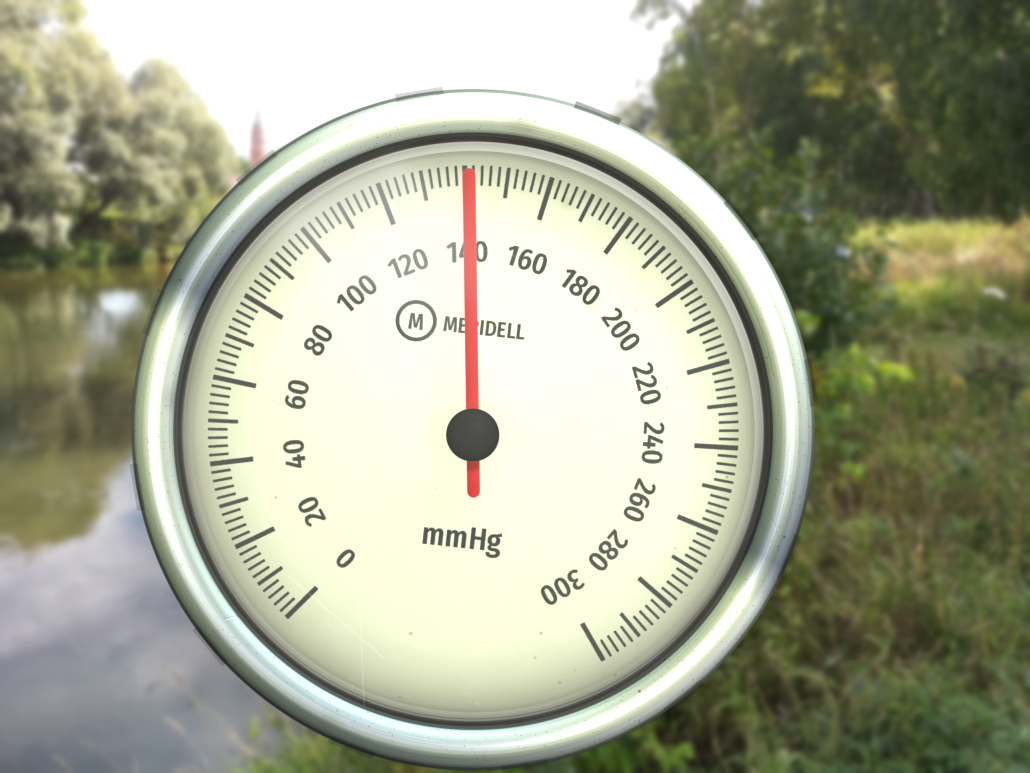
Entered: 141 mmHg
